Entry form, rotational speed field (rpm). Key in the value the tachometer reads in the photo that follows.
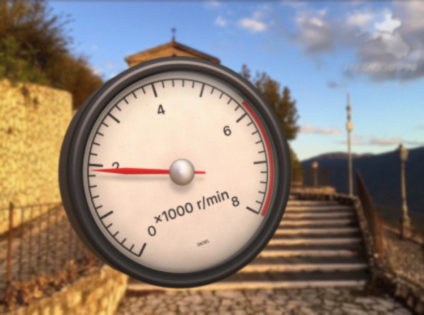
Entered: 1900 rpm
